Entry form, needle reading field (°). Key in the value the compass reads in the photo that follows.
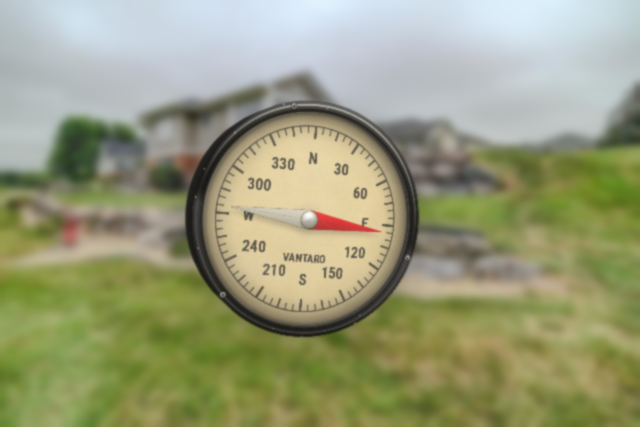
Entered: 95 °
